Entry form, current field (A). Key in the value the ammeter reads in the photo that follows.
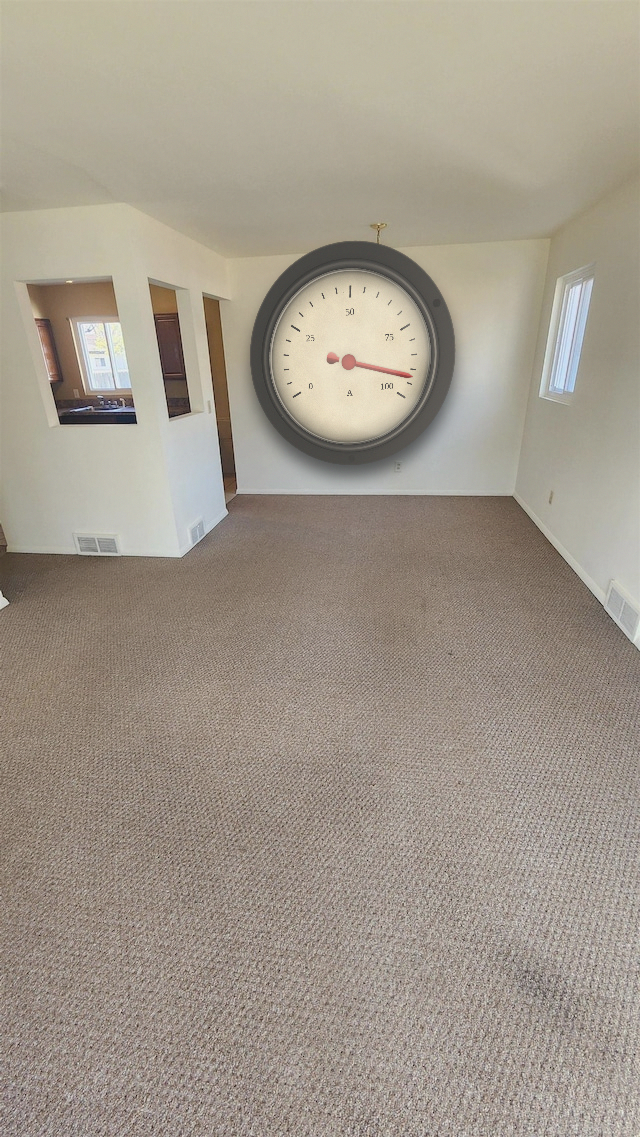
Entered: 92.5 A
